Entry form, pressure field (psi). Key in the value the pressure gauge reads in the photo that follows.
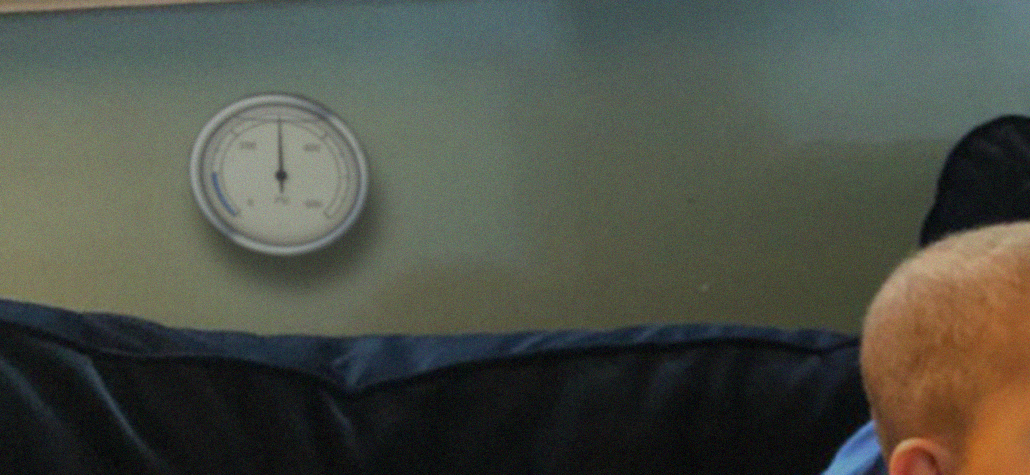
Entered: 300 psi
